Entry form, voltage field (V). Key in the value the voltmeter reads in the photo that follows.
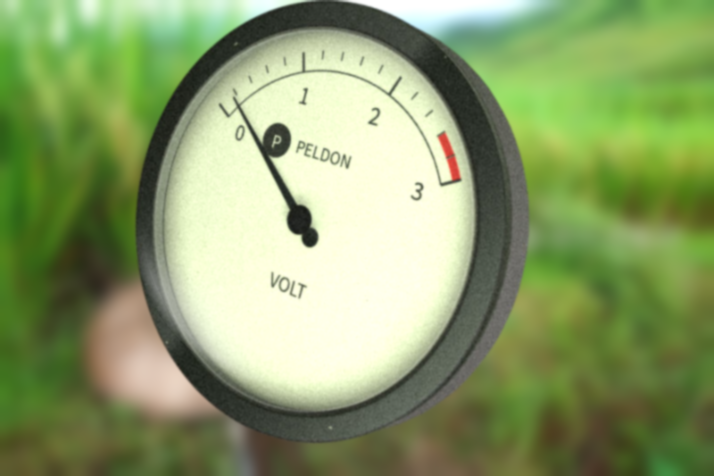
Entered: 0.2 V
